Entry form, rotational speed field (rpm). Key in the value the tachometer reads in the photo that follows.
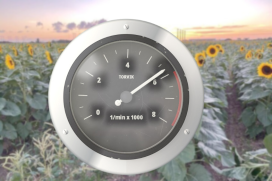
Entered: 5750 rpm
